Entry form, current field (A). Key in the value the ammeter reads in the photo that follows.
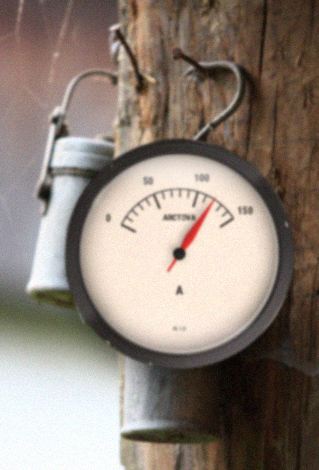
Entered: 120 A
